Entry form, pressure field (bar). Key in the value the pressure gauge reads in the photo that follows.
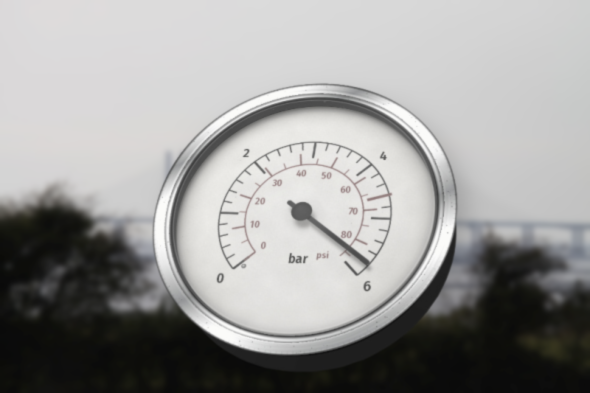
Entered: 5.8 bar
